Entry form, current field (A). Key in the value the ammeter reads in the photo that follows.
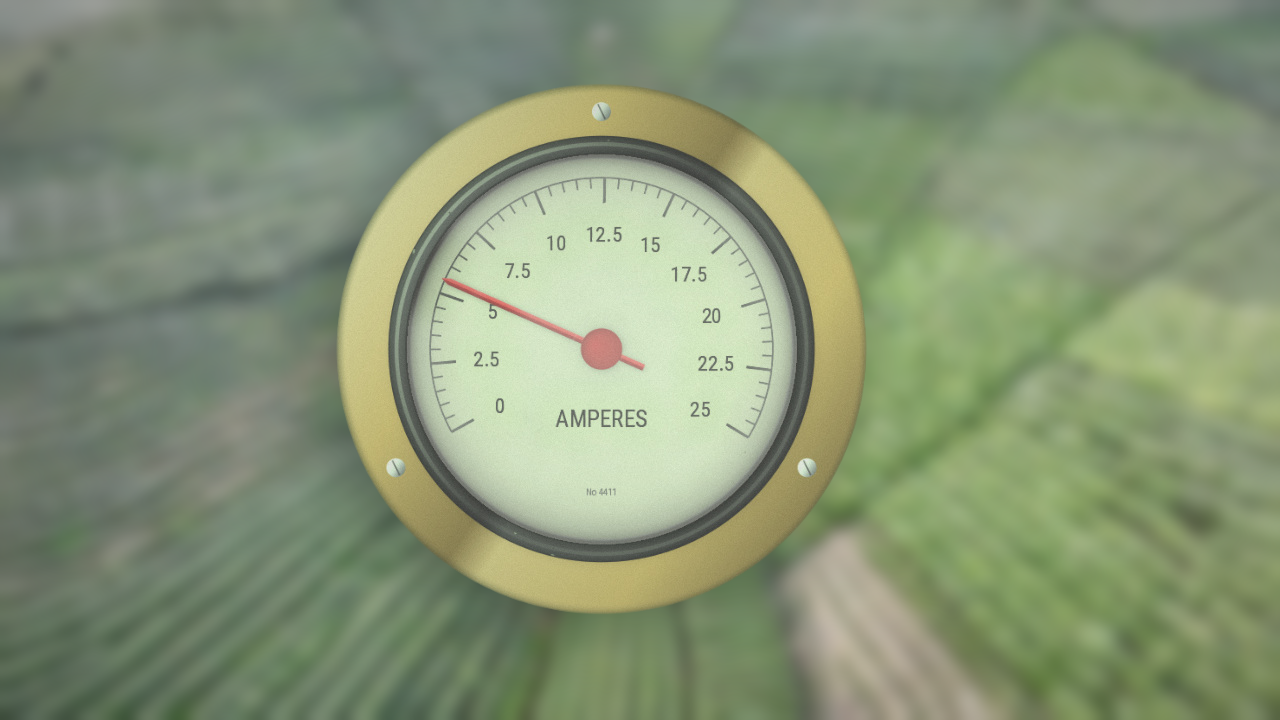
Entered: 5.5 A
